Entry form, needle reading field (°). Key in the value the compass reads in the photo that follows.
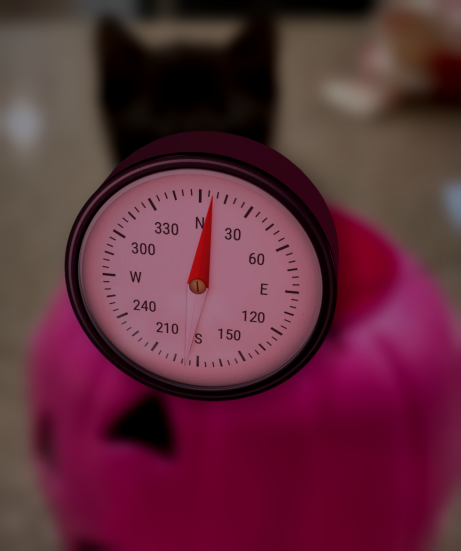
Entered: 7.5 °
